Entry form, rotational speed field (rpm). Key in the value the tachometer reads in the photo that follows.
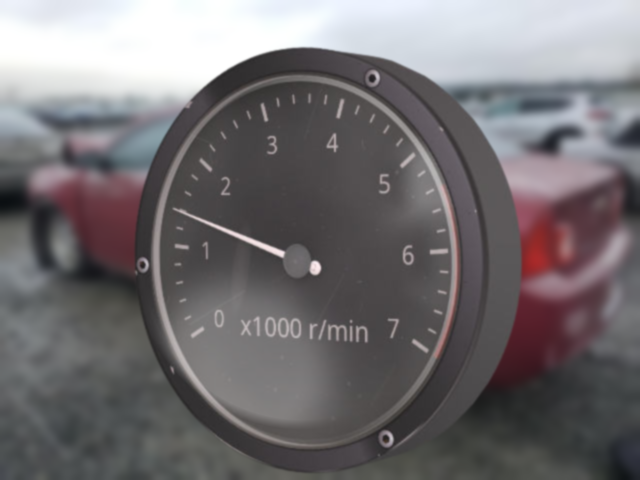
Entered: 1400 rpm
